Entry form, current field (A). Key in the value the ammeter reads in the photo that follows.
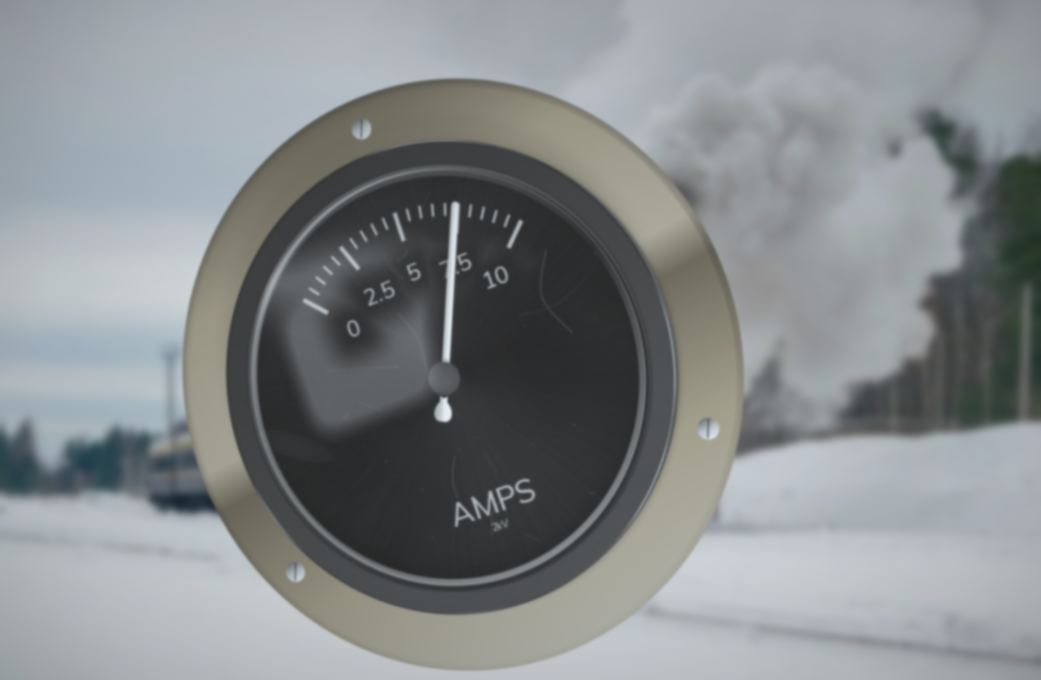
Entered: 7.5 A
